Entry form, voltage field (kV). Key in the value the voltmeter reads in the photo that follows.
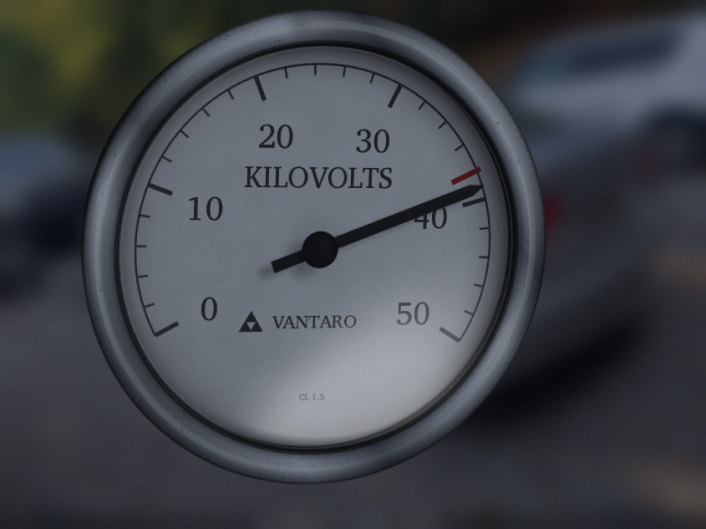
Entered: 39 kV
